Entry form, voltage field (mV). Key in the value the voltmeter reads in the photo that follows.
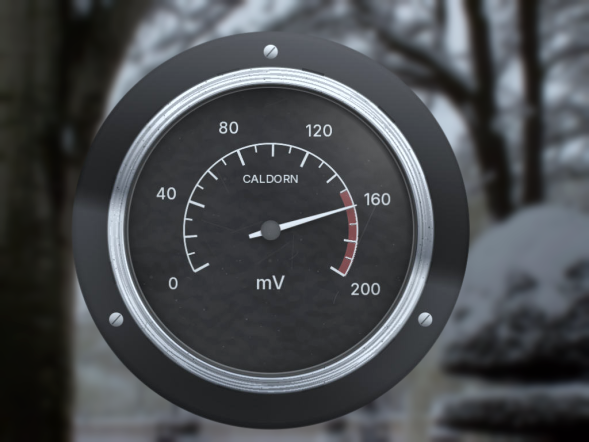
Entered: 160 mV
